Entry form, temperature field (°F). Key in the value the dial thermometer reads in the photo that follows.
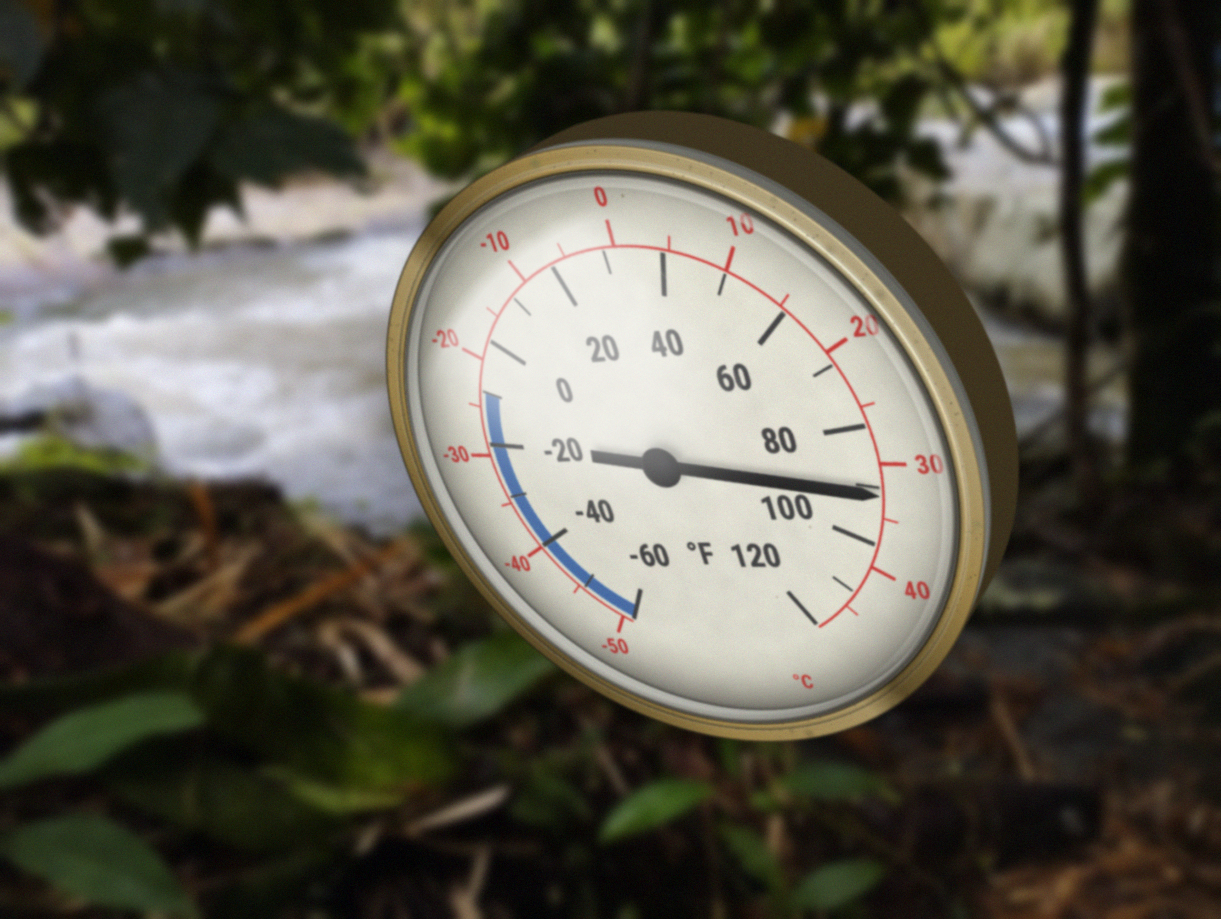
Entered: 90 °F
